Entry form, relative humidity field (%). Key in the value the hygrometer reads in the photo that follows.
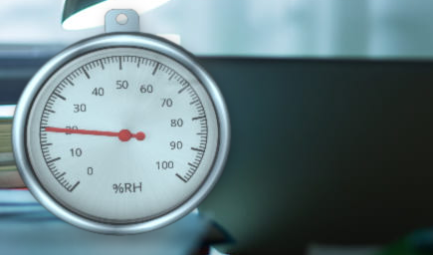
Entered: 20 %
